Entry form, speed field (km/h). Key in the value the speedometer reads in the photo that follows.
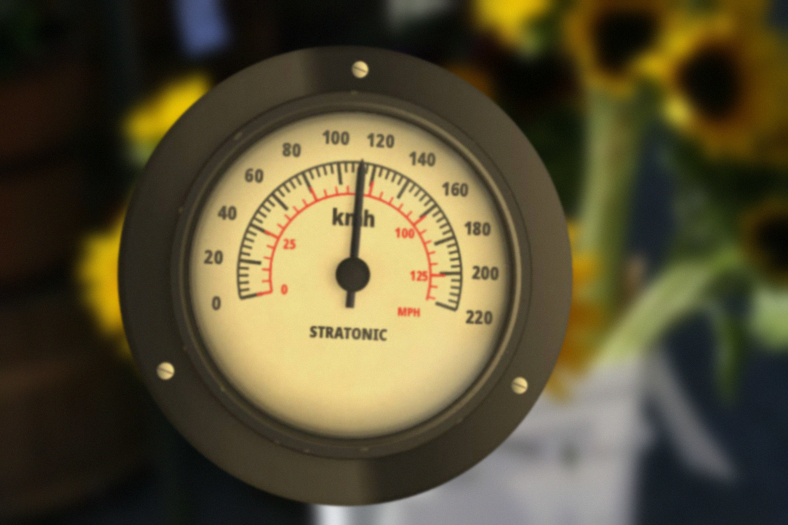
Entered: 112 km/h
